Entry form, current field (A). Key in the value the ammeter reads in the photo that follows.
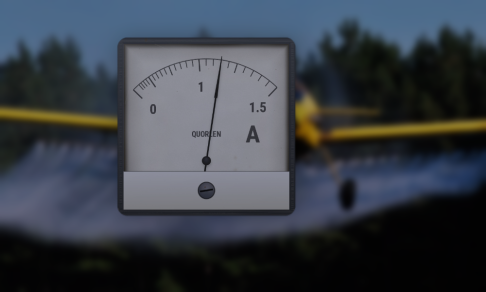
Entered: 1.15 A
